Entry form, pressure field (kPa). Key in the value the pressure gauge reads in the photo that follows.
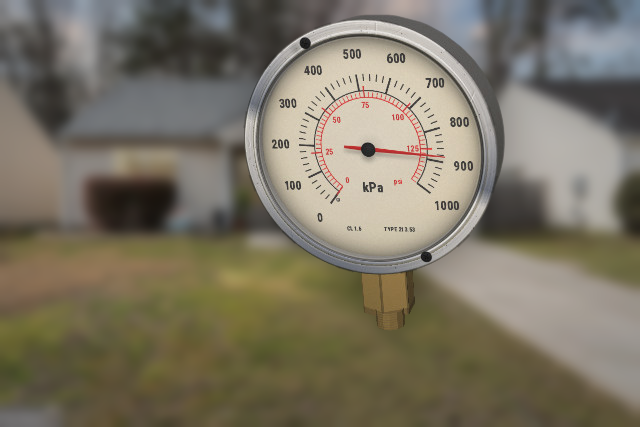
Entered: 880 kPa
